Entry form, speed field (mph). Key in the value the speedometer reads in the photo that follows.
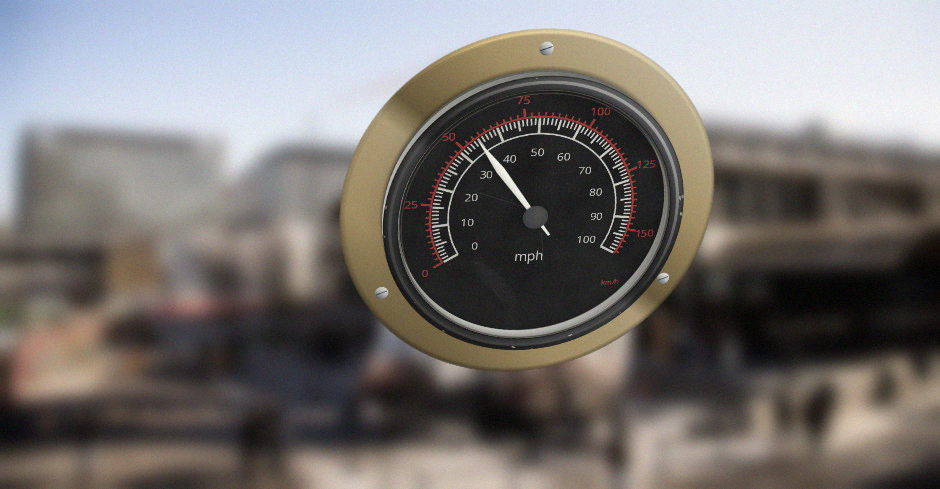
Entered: 35 mph
